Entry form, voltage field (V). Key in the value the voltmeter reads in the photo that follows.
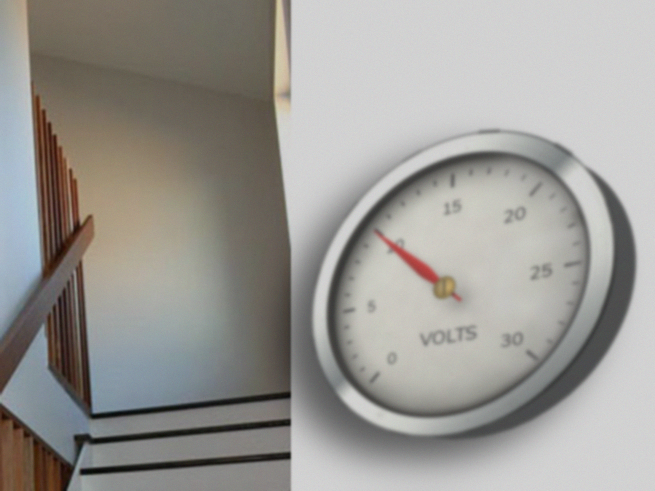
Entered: 10 V
